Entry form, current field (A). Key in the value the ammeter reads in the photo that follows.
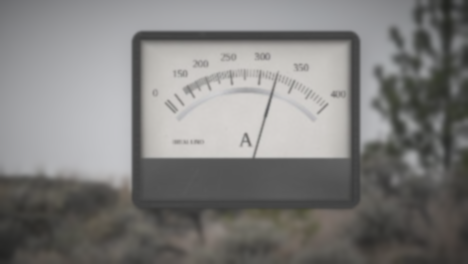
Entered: 325 A
